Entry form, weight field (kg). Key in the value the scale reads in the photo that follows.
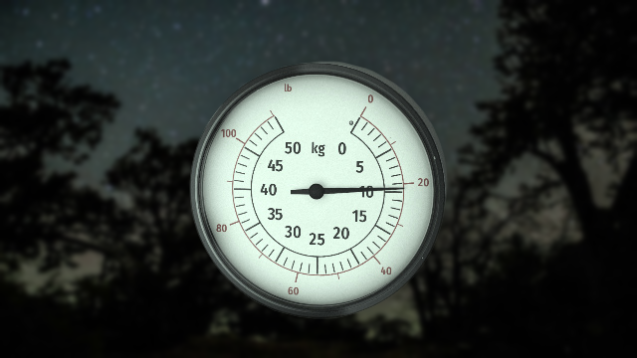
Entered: 9.5 kg
